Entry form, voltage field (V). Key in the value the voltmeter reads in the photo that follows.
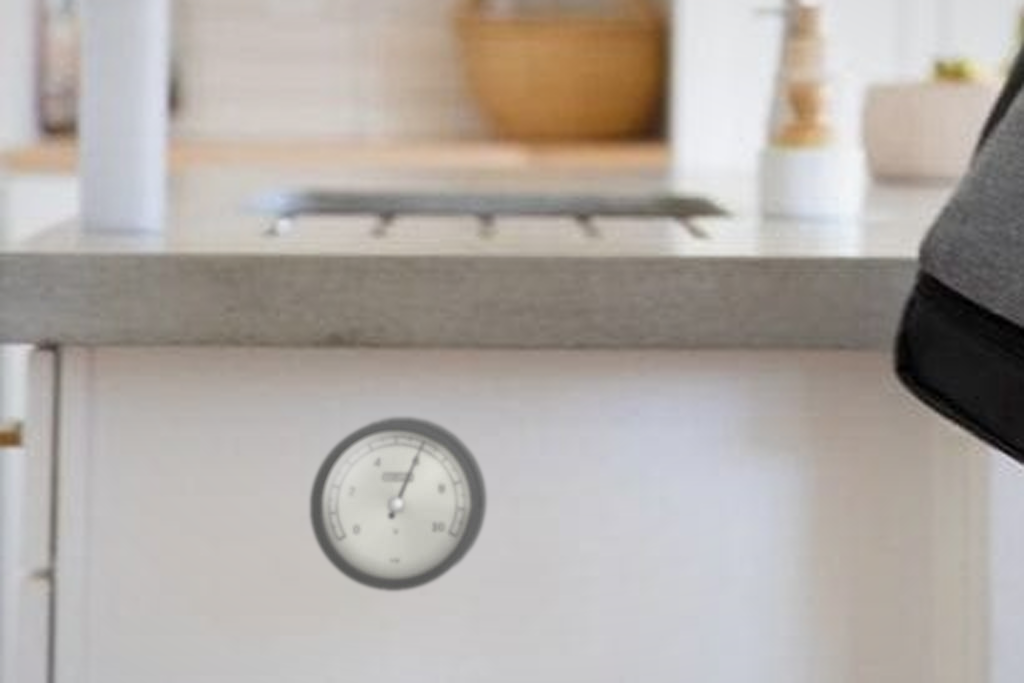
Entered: 6 V
